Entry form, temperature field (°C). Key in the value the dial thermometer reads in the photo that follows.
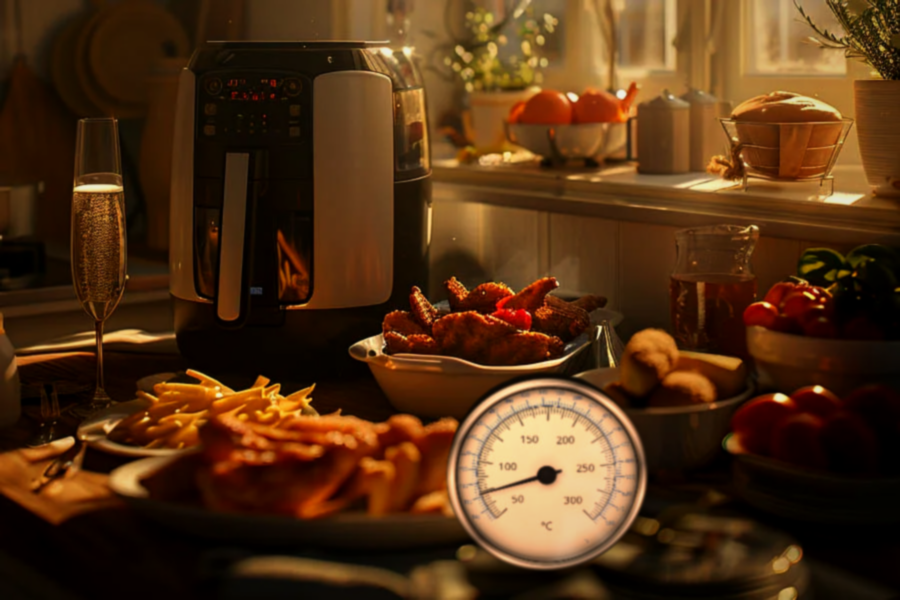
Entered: 75 °C
